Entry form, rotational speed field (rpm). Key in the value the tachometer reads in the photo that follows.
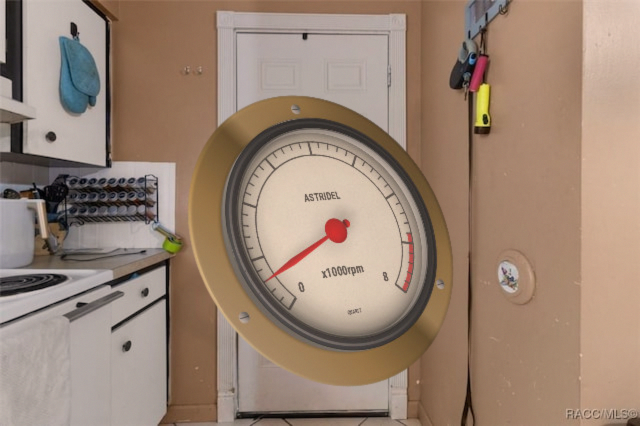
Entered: 600 rpm
